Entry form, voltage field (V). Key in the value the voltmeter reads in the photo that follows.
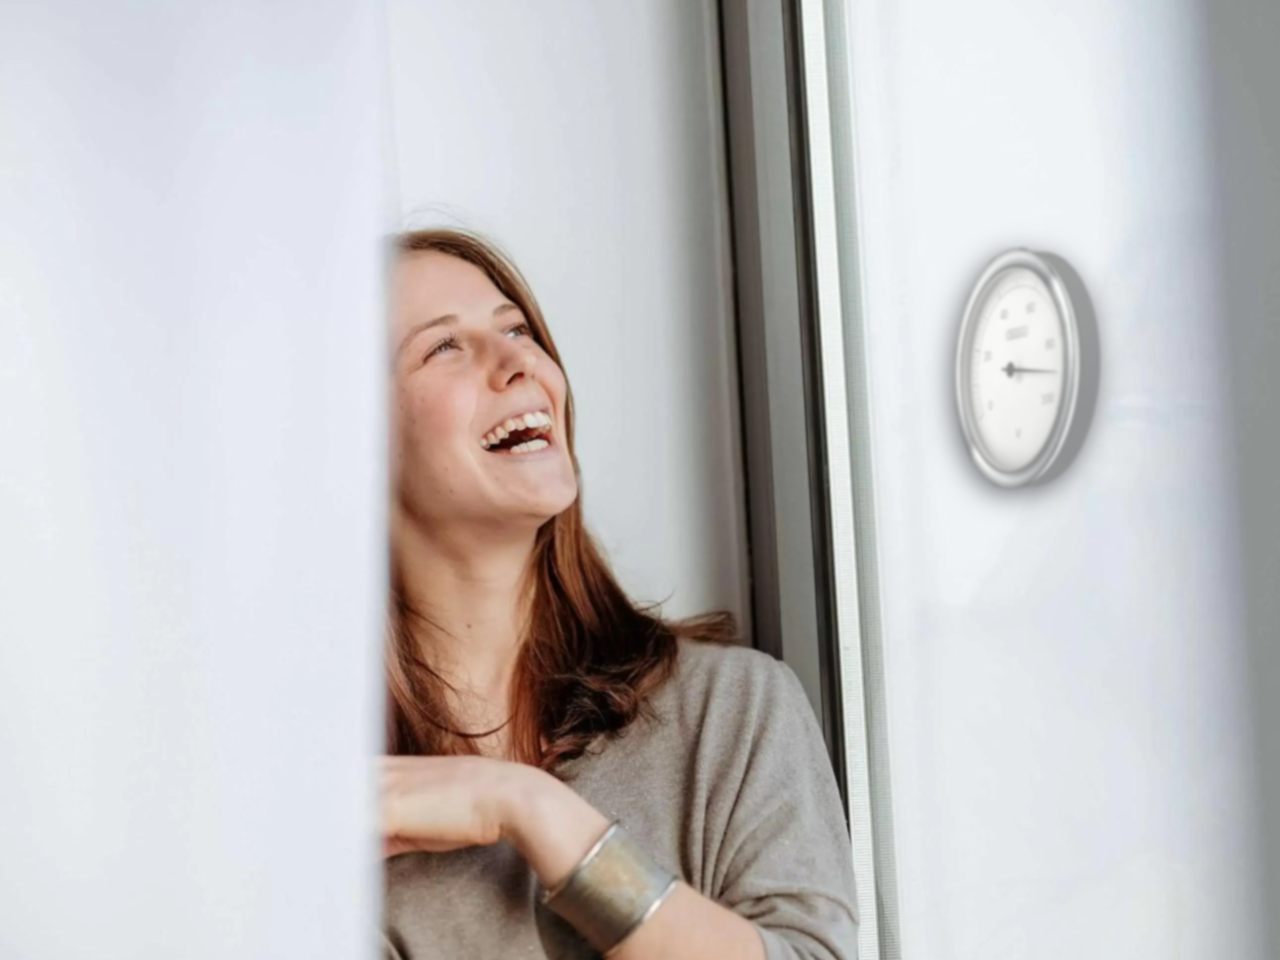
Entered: 90 V
